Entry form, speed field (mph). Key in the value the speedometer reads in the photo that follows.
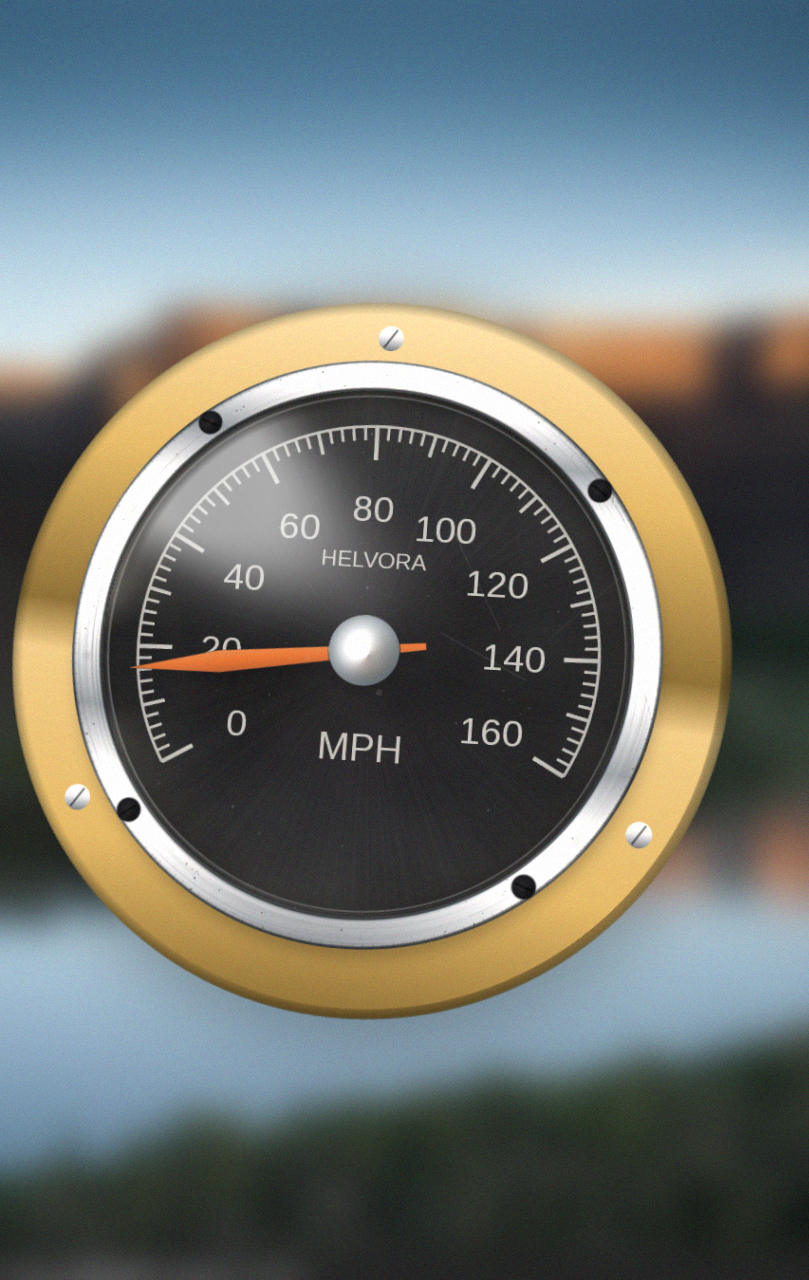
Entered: 16 mph
